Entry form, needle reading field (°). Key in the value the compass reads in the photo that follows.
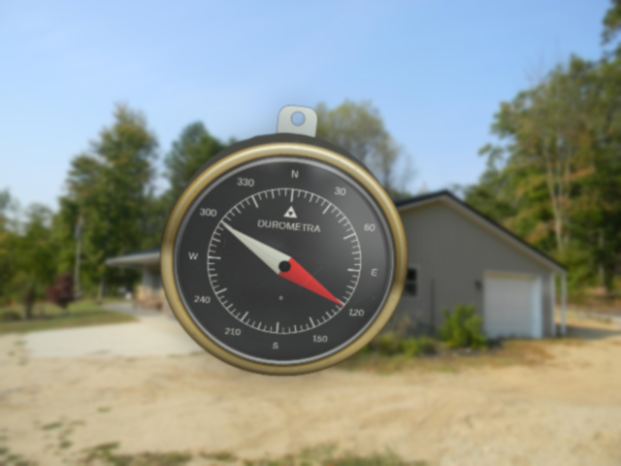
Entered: 120 °
